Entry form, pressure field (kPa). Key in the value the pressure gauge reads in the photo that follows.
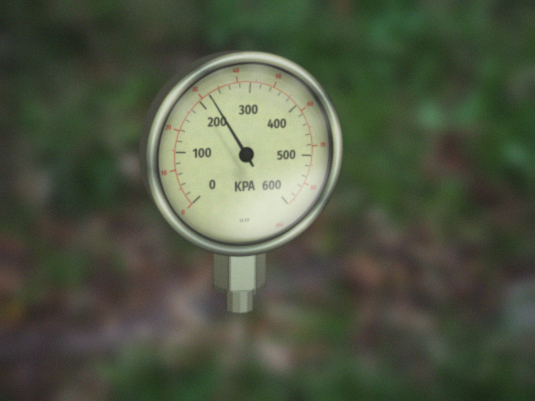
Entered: 220 kPa
